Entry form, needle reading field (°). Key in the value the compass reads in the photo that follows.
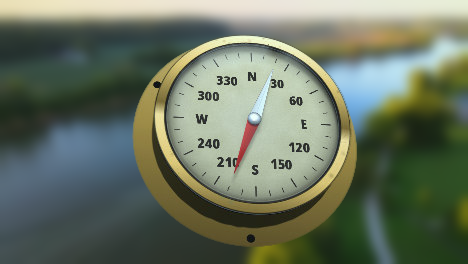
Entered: 200 °
